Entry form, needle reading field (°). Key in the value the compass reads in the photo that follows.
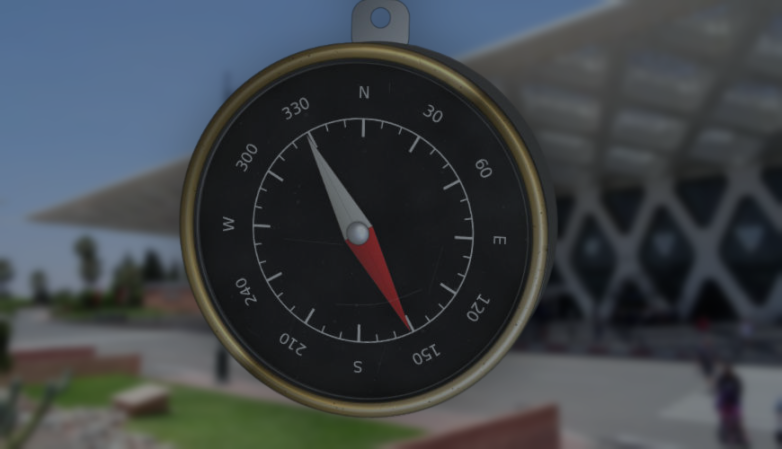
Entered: 150 °
